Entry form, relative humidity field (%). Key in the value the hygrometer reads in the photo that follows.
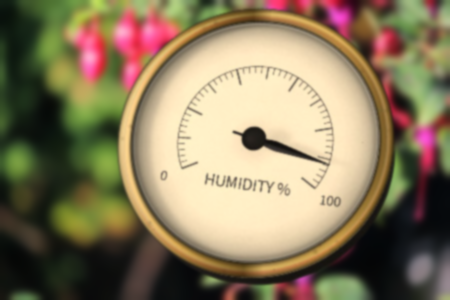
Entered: 92 %
